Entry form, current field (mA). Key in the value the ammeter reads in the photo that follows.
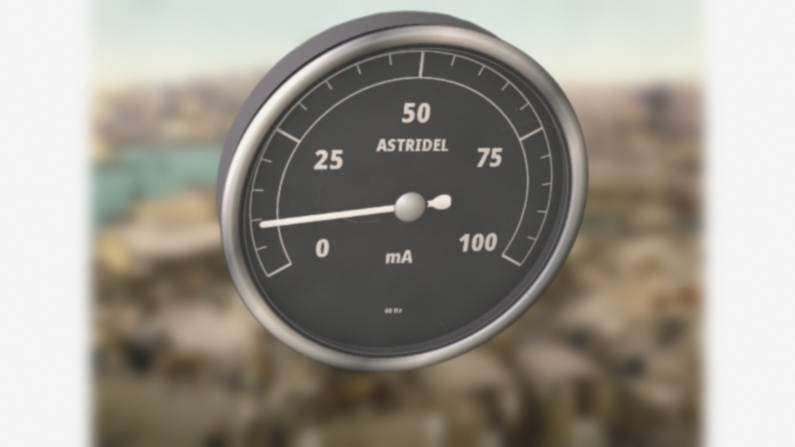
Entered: 10 mA
